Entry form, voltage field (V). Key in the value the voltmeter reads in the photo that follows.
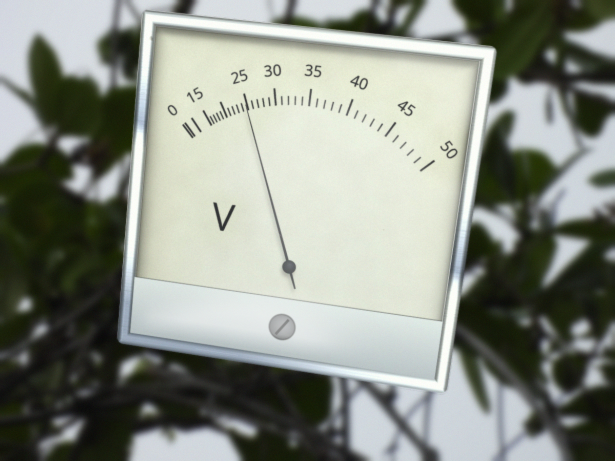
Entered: 25 V
